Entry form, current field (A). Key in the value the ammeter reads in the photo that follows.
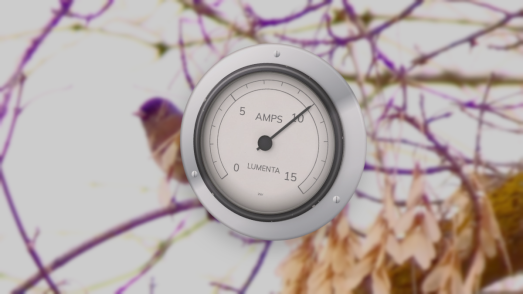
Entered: 10 A
